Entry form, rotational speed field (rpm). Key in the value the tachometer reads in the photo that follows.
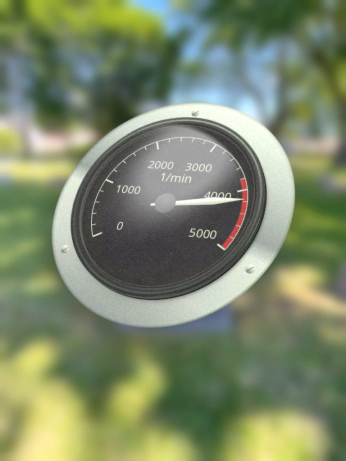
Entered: 4200 rpm
